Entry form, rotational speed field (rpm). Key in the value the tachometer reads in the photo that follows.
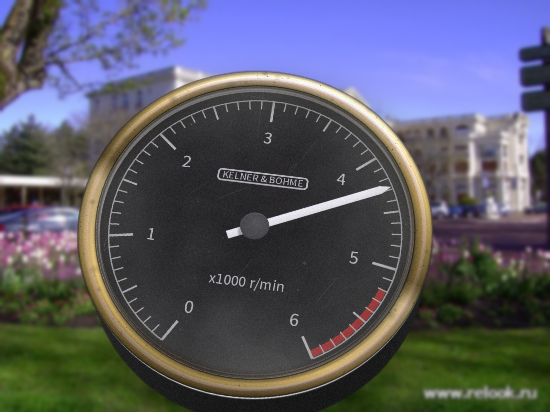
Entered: 4300 rpm
